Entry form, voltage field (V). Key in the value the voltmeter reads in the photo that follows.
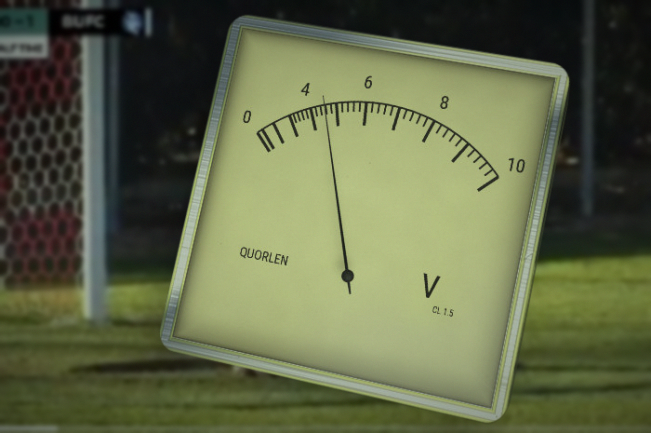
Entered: 4.6 V
